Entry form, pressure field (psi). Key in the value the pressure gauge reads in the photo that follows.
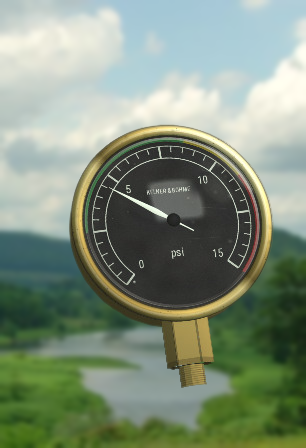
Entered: 4.5 psi
